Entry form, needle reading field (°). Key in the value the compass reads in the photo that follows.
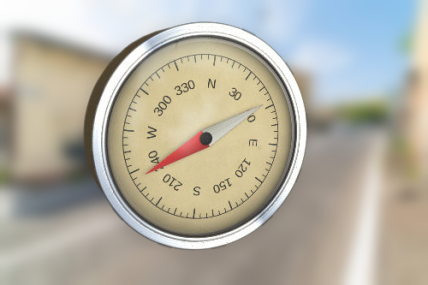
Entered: 235 °
